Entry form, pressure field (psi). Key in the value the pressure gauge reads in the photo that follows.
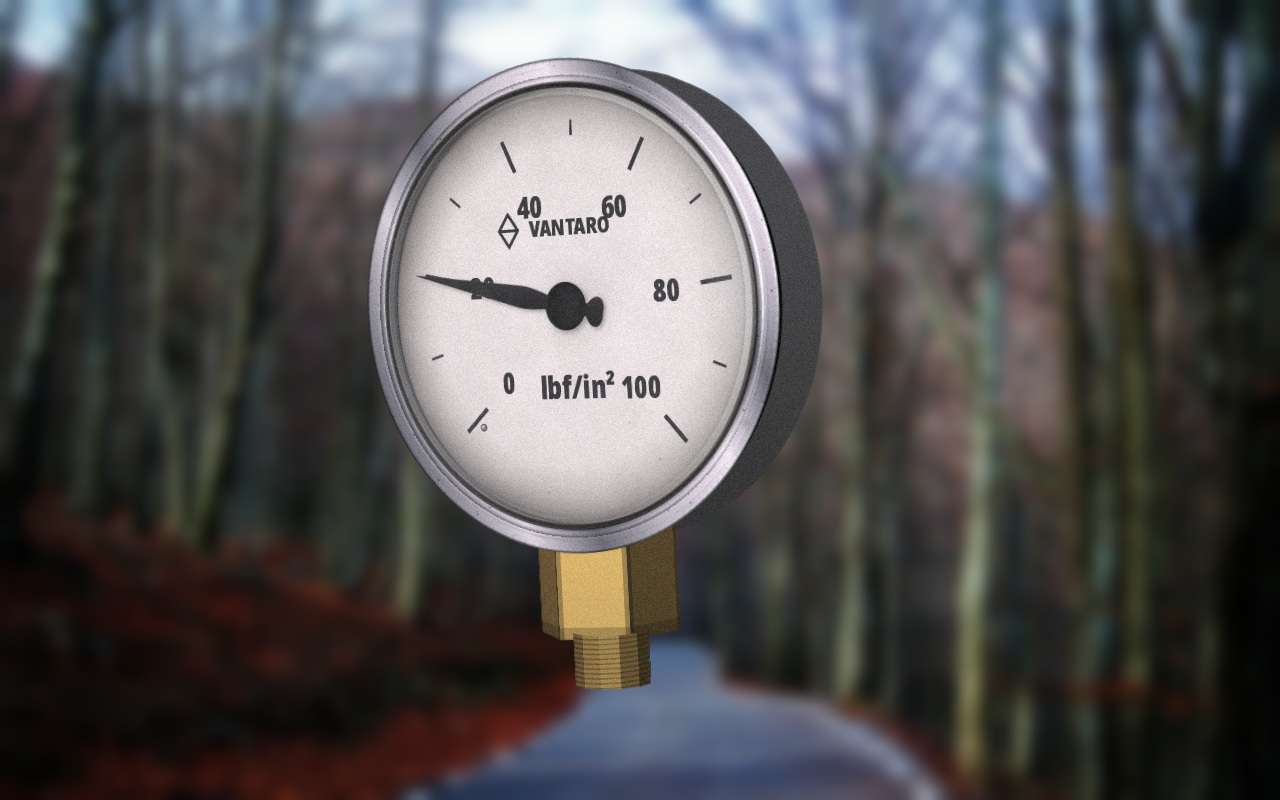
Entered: 20 psi
